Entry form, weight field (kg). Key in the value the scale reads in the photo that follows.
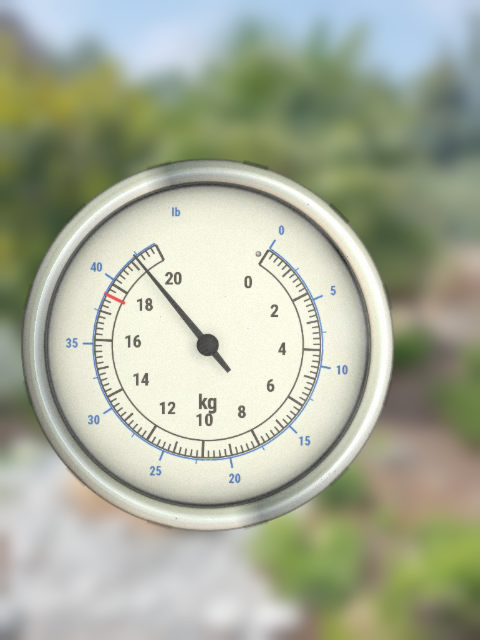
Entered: 19.2 kg
